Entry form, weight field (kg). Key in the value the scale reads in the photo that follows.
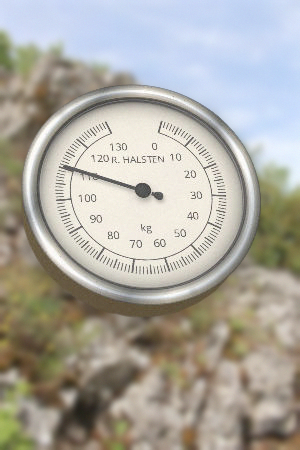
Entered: 110 kg
